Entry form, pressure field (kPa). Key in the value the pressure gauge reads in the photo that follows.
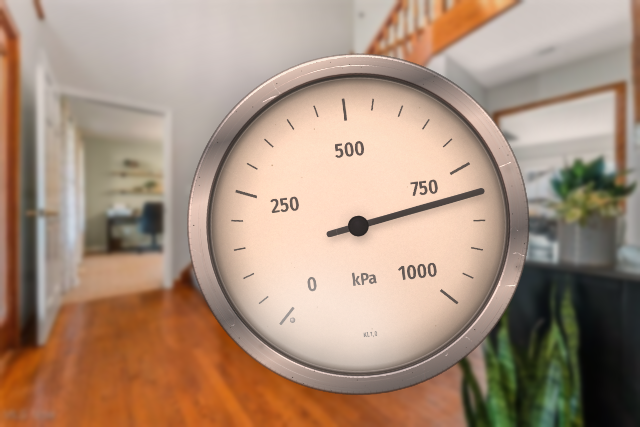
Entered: 800 kPa
